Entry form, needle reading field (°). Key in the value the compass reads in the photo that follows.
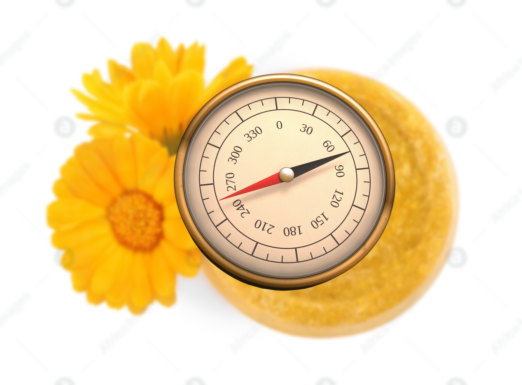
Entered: 255 °
